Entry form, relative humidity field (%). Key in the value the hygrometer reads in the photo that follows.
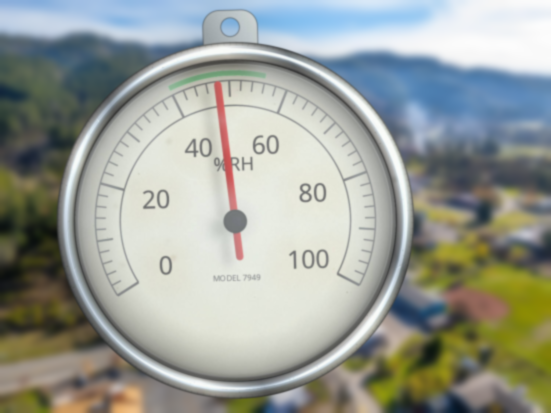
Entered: 48 %
